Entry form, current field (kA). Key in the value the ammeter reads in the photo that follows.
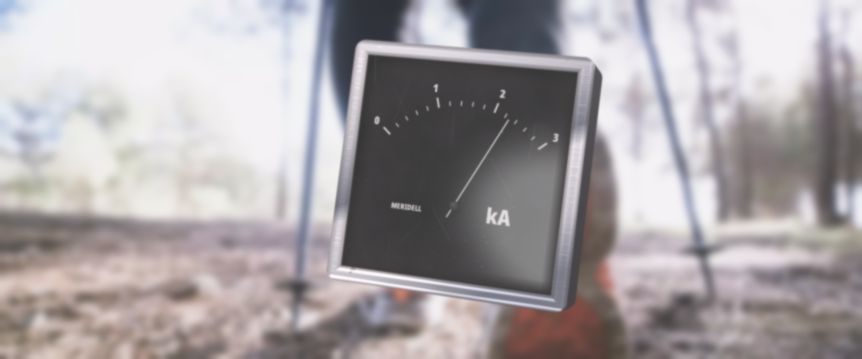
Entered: 2.3 kA
